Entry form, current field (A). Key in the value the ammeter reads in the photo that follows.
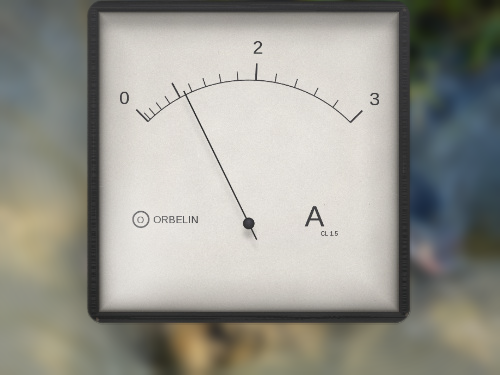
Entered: 1.1 A
